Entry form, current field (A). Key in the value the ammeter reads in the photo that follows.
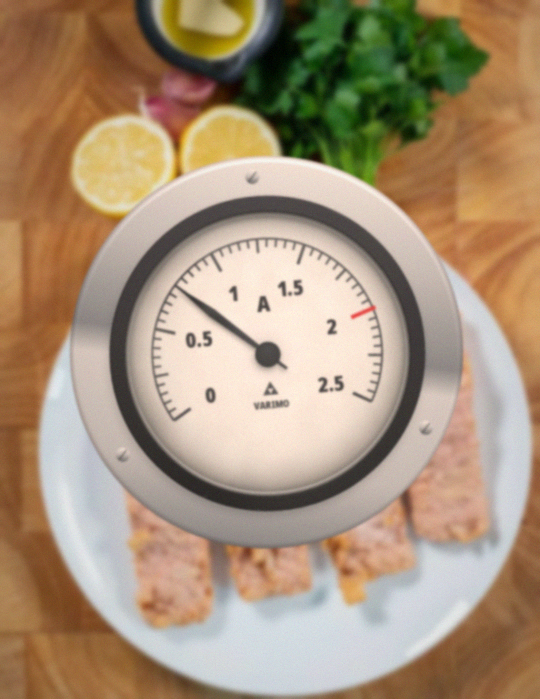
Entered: 0.75 A
